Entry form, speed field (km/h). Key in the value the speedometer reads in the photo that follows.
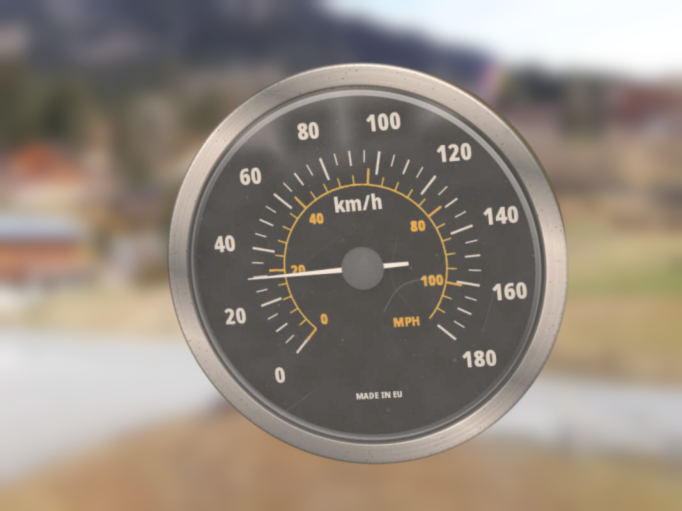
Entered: 30 km/h
